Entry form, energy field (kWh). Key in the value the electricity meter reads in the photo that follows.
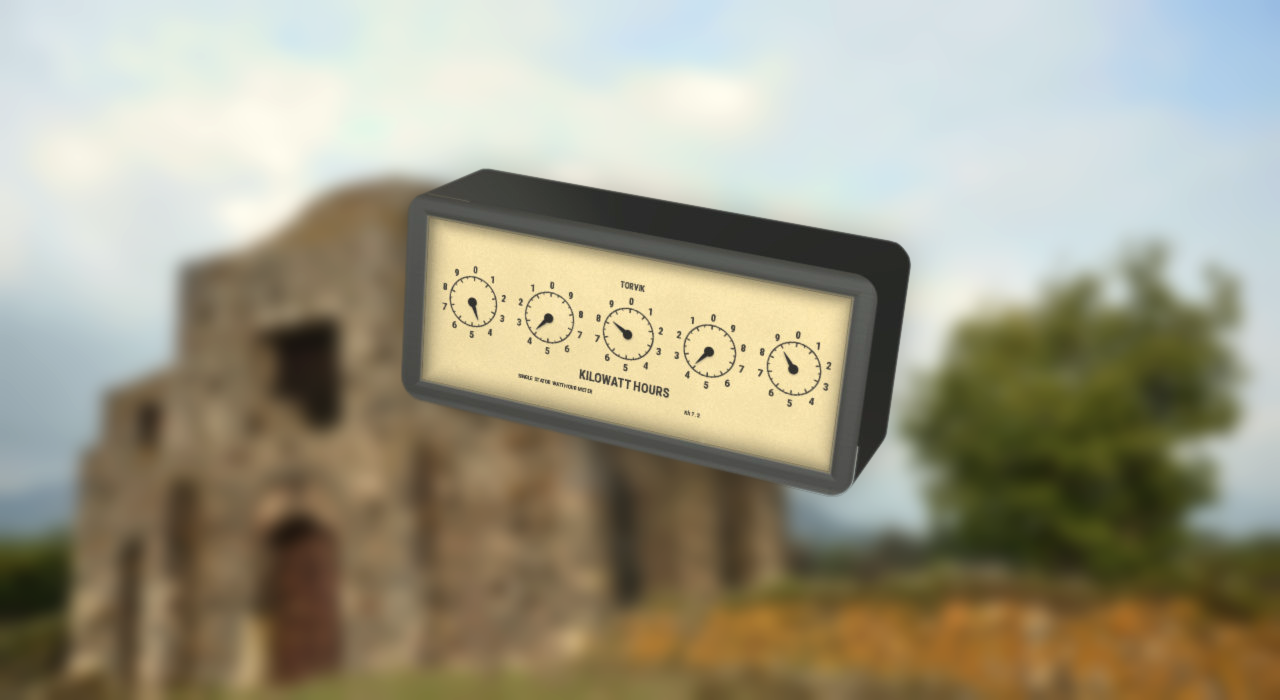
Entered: 43839 kWh
